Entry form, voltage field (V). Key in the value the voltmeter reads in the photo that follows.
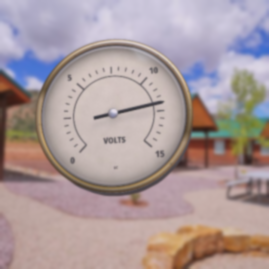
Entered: 12 V
